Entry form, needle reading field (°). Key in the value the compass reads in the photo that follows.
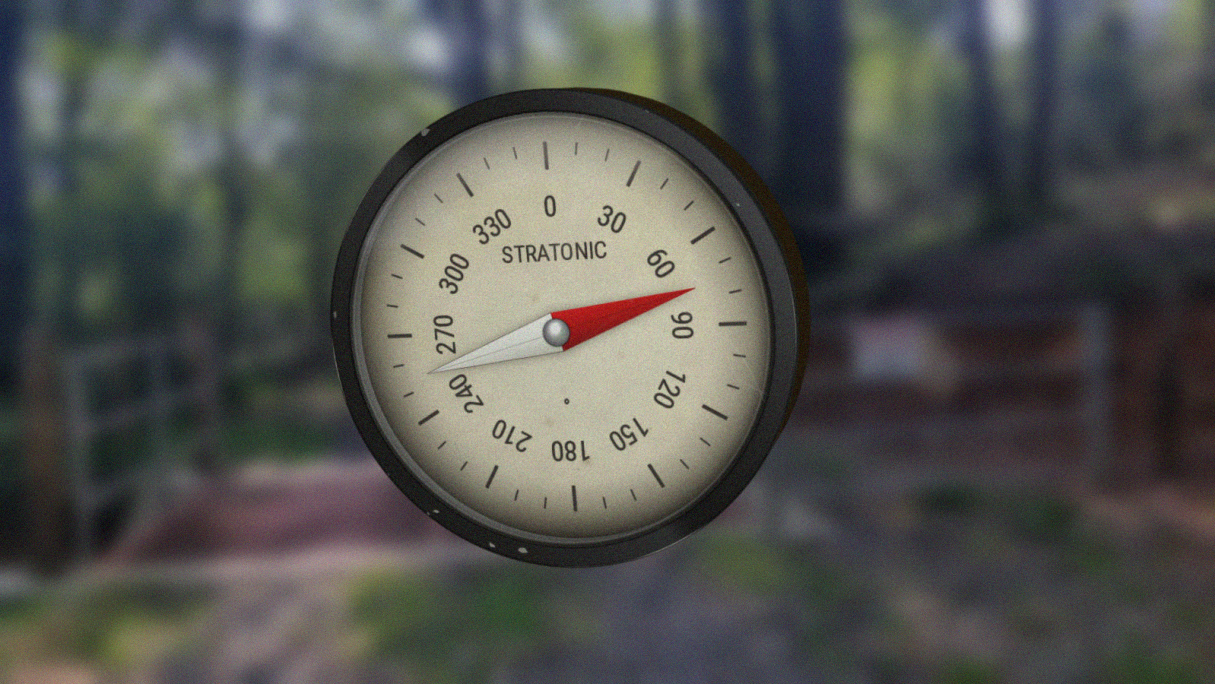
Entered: 75 °
